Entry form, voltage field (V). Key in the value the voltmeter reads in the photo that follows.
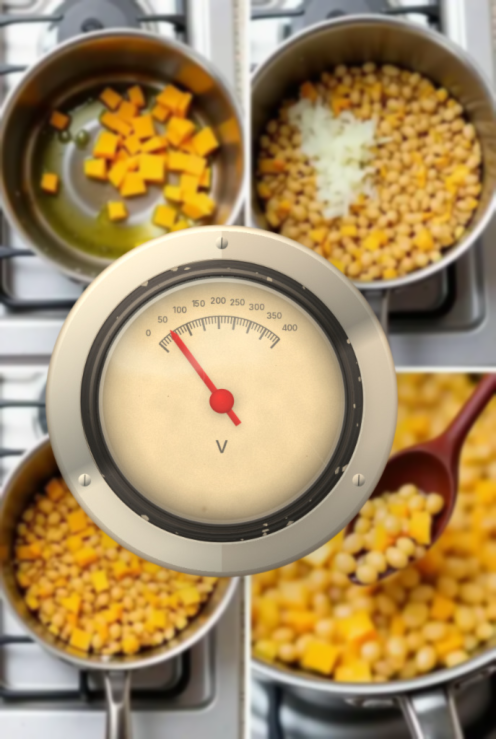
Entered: 50 V
